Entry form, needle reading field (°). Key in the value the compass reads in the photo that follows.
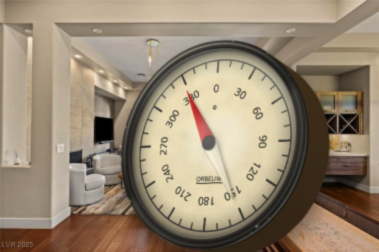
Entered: 330 °
